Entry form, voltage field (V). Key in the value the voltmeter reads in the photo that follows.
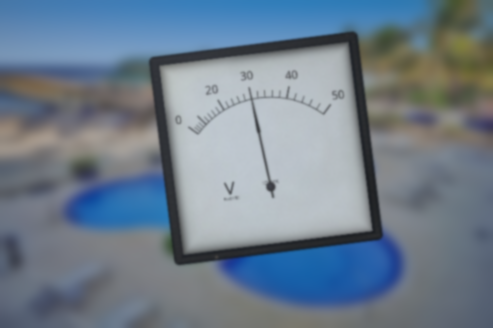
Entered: 30 V
